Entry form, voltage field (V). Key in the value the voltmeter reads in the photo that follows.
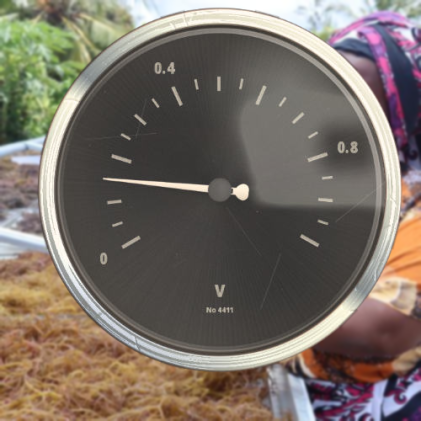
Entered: 0.15 V
